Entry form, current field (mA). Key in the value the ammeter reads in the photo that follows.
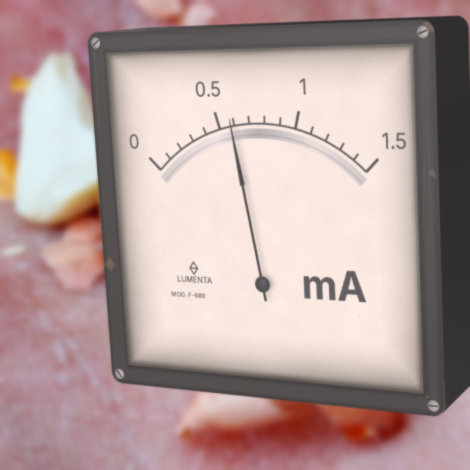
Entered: 0.6 mA
